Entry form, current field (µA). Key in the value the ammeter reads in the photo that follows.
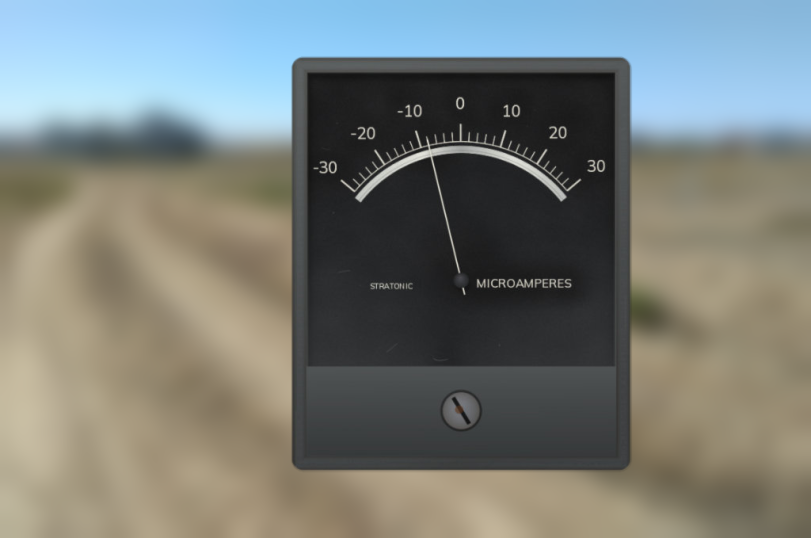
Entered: -8 µA
